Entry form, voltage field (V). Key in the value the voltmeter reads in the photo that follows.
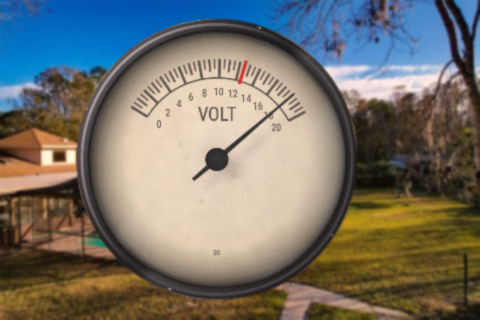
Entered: 18 V
